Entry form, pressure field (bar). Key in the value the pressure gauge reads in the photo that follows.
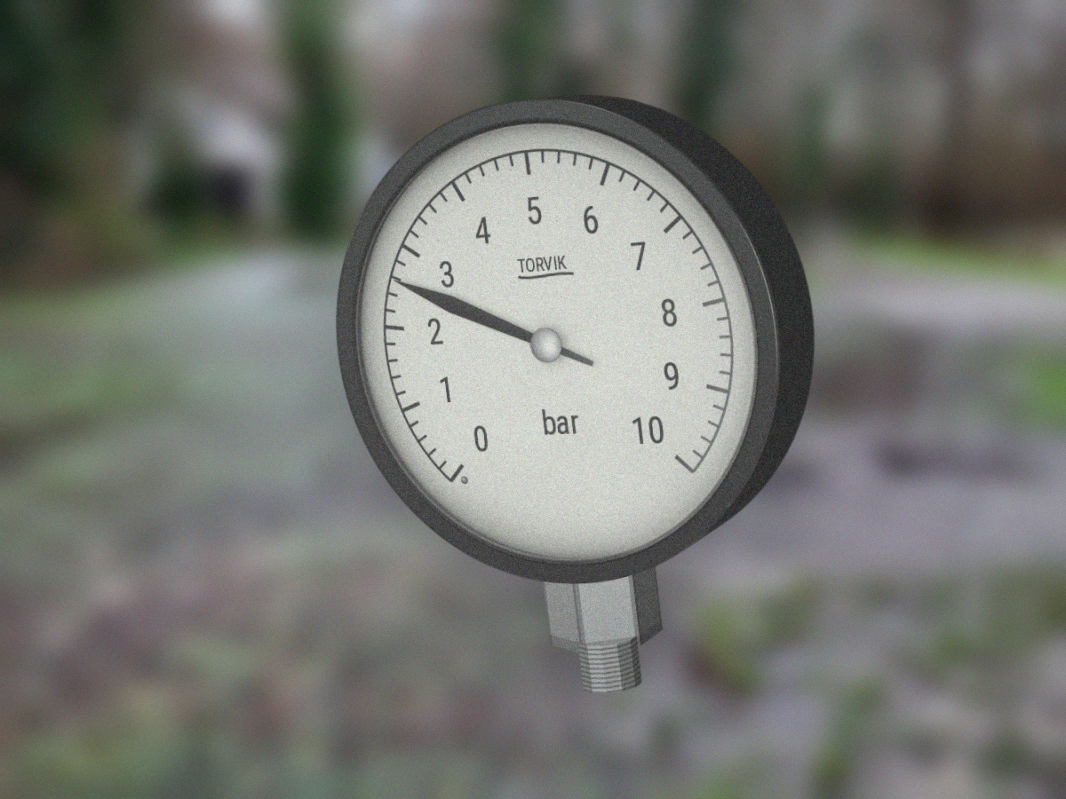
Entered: 2.6 bar
